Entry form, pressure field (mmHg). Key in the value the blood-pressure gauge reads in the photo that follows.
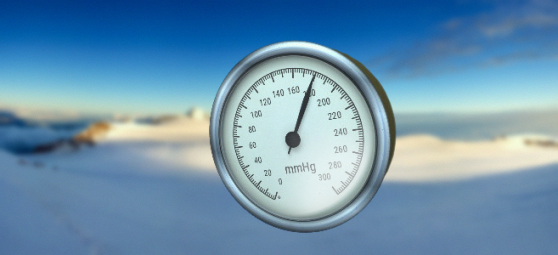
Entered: 180 mmHg
